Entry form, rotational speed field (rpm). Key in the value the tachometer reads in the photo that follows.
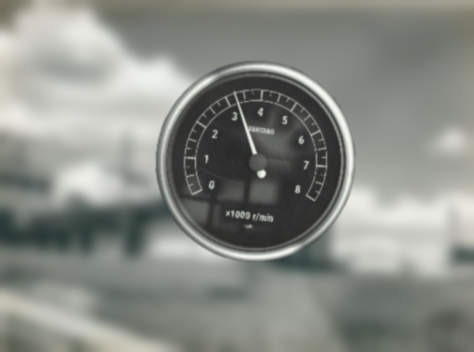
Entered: 3250 rpm
